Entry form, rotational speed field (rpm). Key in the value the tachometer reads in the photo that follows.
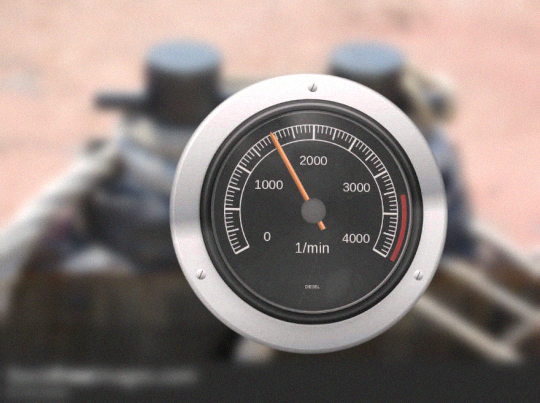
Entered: 1500 rpm
